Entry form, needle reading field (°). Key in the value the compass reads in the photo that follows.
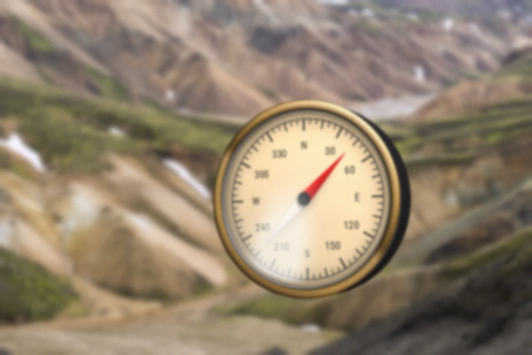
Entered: 45 °
